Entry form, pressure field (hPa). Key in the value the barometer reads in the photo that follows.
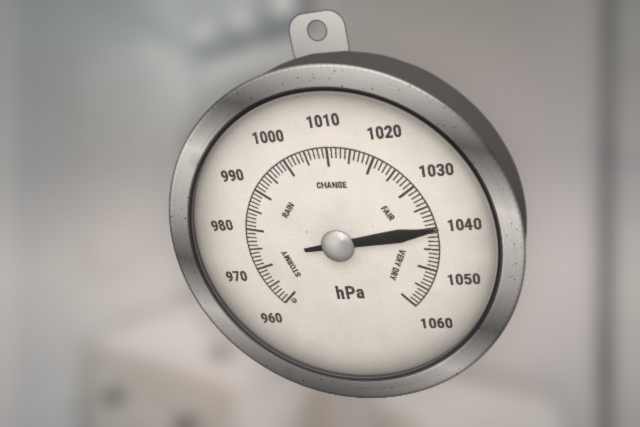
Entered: 1040 hPa
